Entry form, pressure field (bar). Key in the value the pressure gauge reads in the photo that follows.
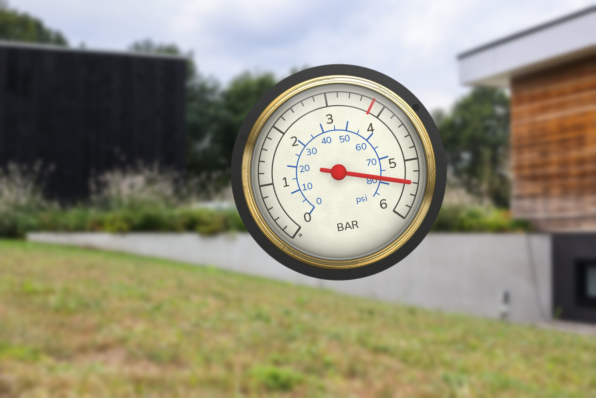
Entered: 5.4 bar
